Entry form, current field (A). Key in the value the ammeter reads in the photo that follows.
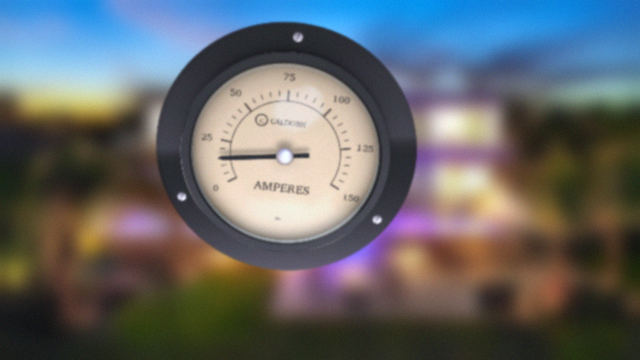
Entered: 15 A
